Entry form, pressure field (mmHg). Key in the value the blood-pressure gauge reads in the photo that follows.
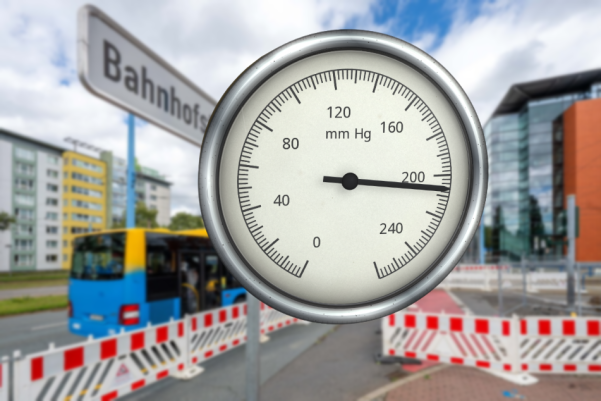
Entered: 206 mmHg
